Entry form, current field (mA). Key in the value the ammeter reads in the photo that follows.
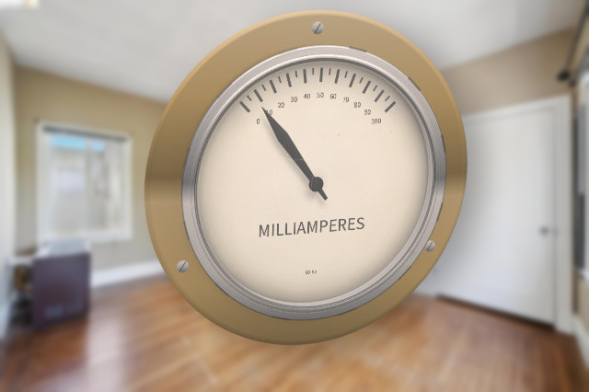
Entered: 7.5 mA
